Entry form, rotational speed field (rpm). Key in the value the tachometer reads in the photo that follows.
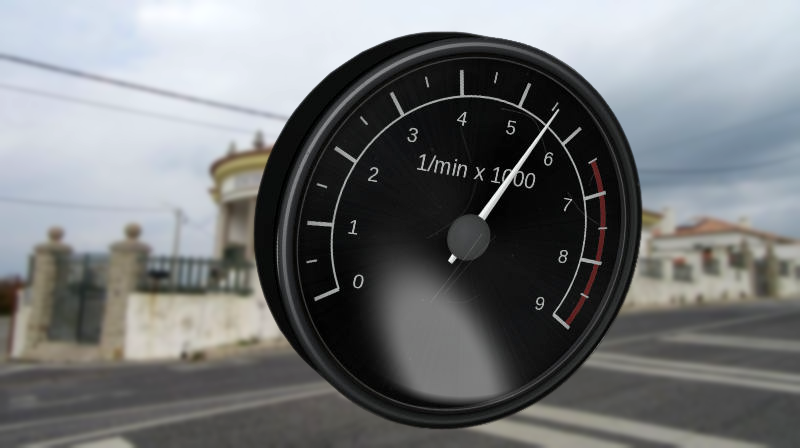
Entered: 5500 rpm
